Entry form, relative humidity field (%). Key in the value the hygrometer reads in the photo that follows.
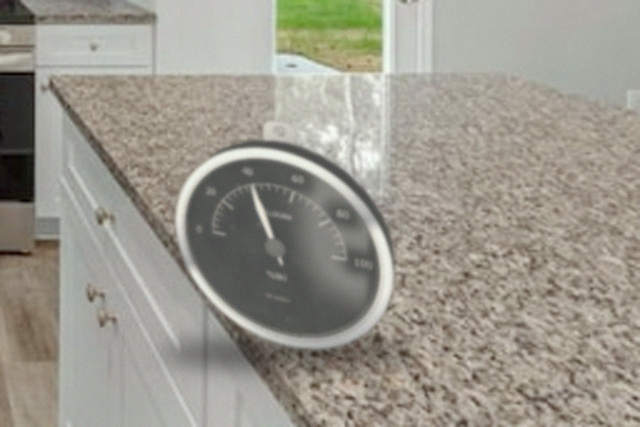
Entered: 40 %
